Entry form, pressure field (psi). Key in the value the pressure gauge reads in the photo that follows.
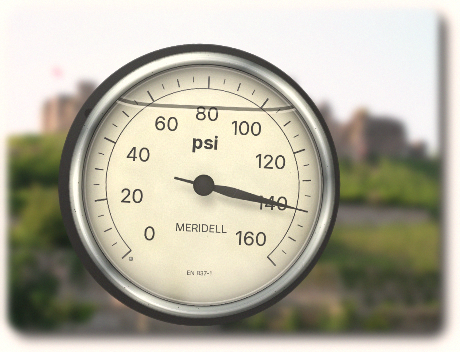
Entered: 140 psi
